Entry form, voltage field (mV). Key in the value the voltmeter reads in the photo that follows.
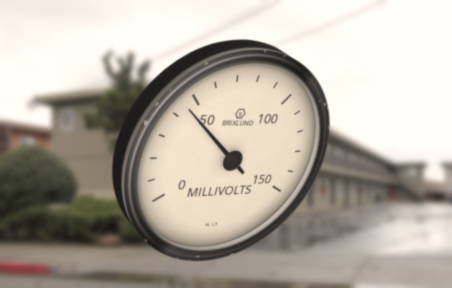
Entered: 45 mV
